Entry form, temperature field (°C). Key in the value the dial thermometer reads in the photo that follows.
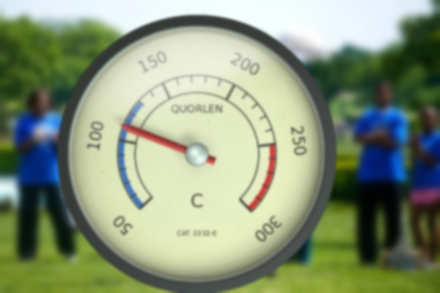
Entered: 110 °C
